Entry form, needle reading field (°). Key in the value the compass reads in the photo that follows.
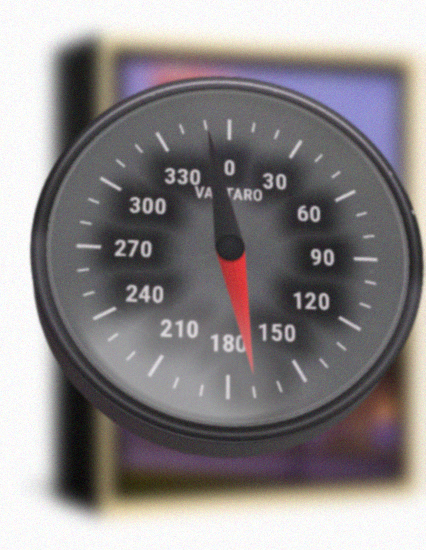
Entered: 170 °
